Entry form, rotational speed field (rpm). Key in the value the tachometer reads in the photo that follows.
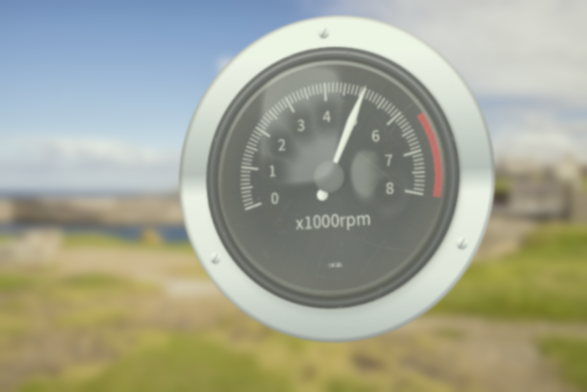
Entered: 5000 rpm
